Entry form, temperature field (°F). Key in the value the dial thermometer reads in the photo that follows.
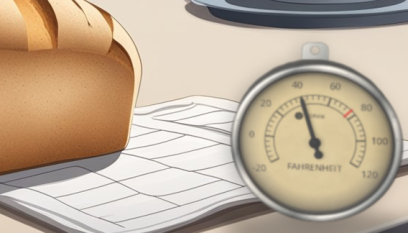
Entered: 40 °F
